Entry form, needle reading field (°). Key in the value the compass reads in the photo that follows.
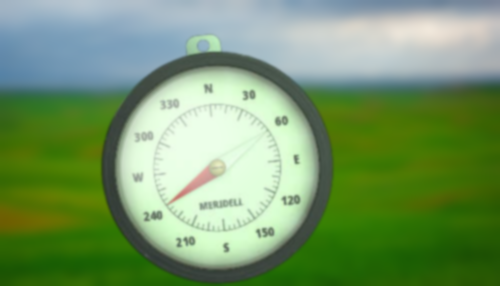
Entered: 240 °
